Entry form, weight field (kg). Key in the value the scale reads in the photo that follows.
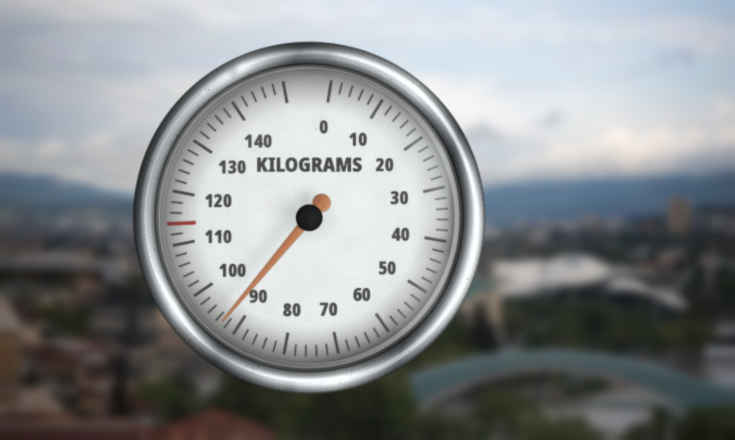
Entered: 93 kg
